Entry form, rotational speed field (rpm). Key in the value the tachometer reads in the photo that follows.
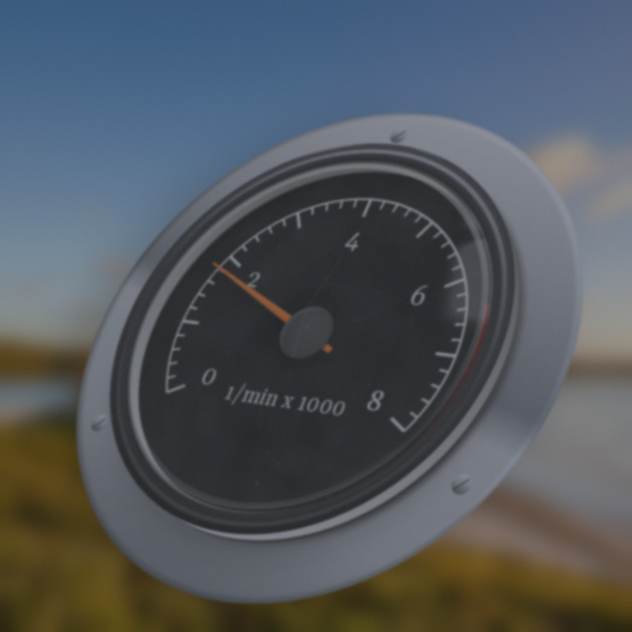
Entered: 1800 rpm
